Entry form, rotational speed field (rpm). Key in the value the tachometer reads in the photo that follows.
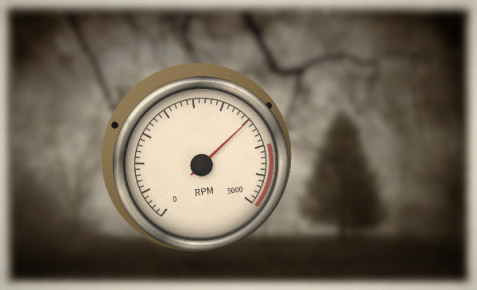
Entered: 3500 rpm
